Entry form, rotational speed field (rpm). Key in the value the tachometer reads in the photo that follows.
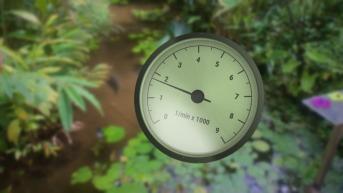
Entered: 1750 rpm
